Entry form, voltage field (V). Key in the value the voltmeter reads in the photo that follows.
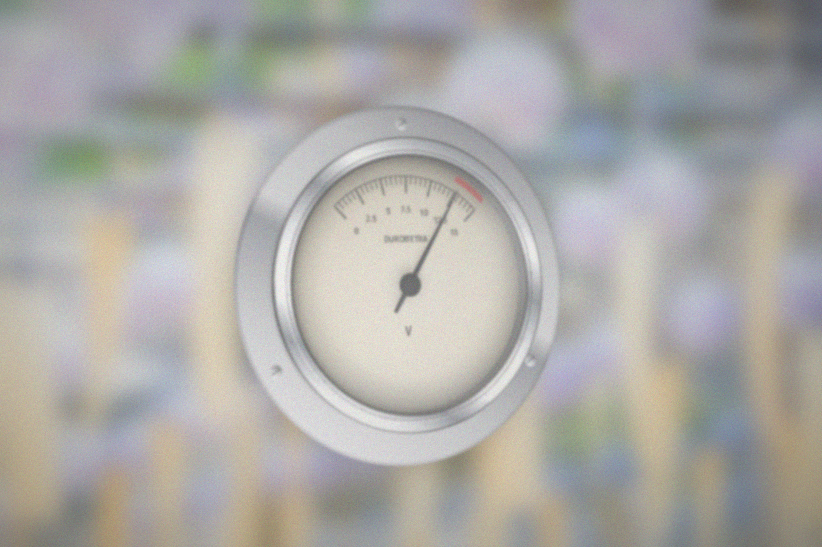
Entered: 12.5 V
